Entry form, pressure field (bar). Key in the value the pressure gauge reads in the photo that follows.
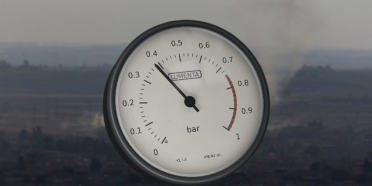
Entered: 0.38 bar
